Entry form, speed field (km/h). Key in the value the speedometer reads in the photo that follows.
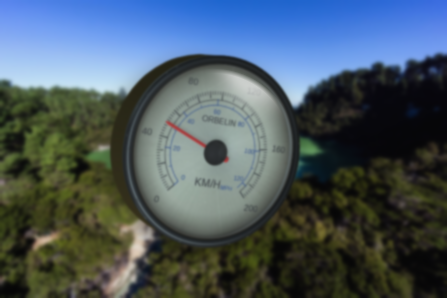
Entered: 50 km/h
